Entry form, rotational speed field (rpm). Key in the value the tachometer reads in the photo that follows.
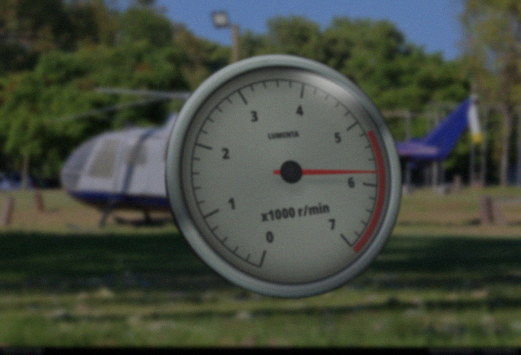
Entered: 5800 rpm
